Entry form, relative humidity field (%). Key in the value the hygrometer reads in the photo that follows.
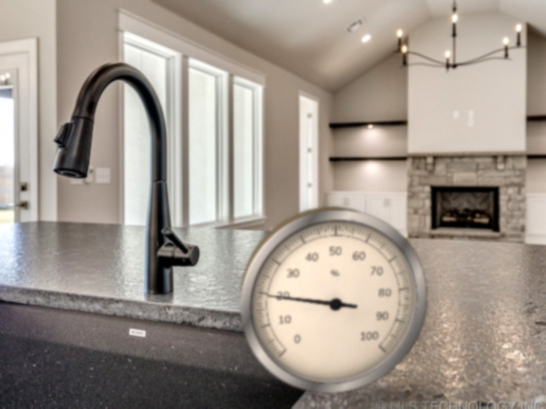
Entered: 20 %
